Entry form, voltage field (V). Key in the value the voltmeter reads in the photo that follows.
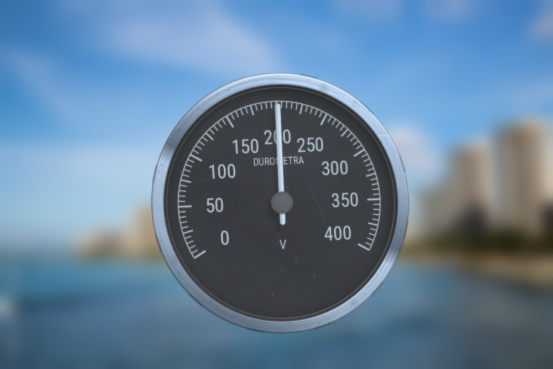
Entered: 200 V
